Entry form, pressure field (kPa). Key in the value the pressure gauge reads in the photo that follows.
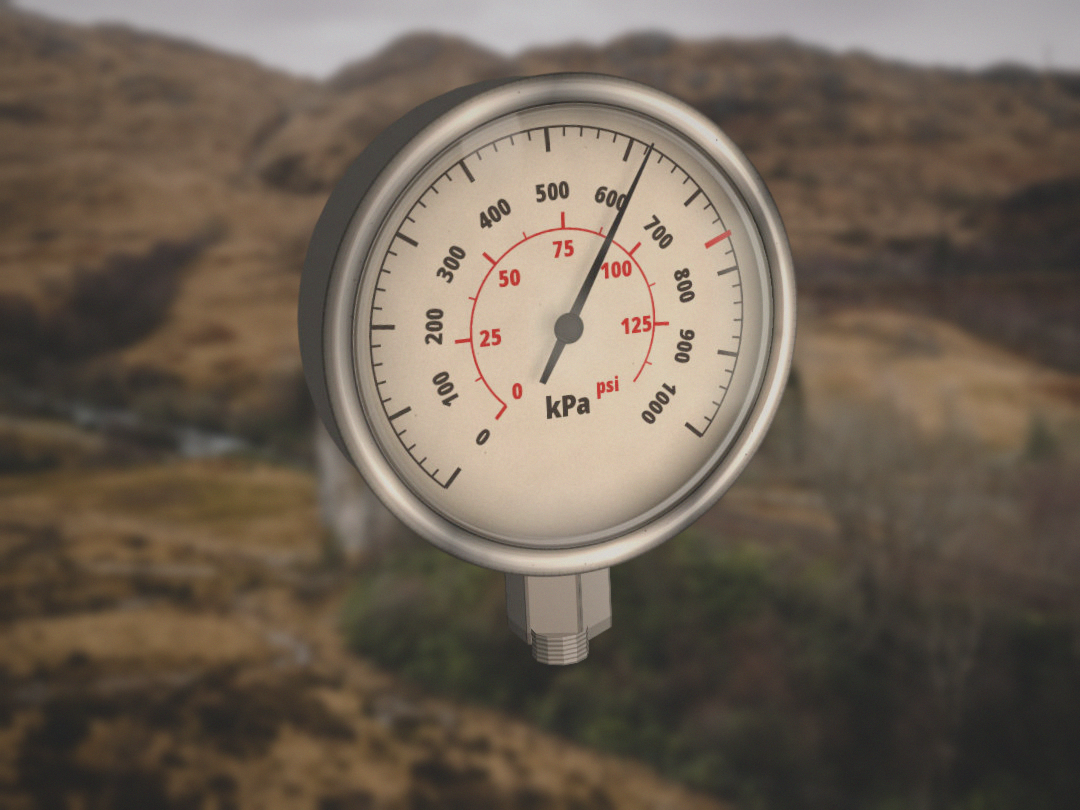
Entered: 620 kPa
